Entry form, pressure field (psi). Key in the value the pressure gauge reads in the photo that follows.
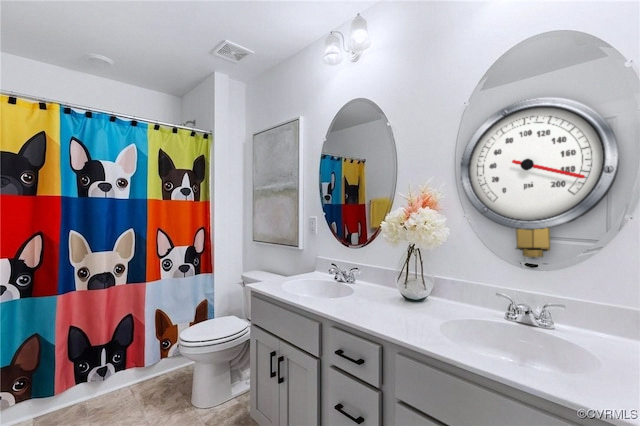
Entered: 185 psi
